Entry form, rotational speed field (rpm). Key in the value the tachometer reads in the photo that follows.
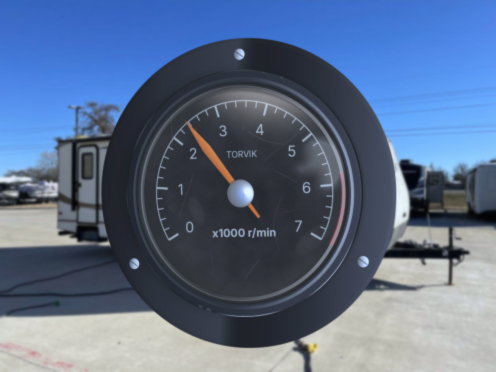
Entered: 2400 rpm
